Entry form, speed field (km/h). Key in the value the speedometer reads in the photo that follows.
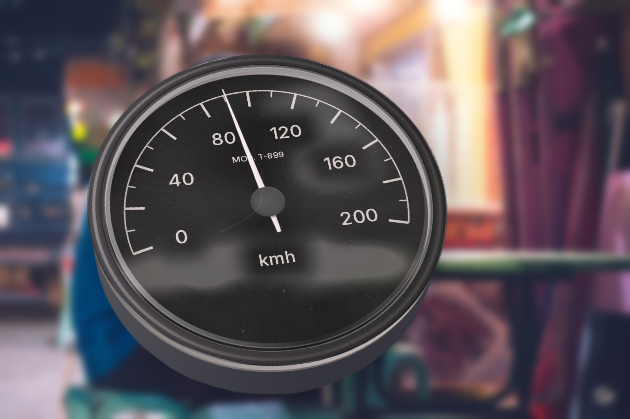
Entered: 90 km/h
